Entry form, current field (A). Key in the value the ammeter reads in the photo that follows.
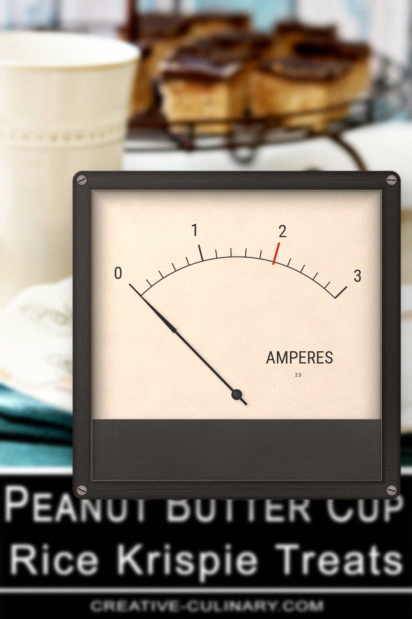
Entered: 0 A
